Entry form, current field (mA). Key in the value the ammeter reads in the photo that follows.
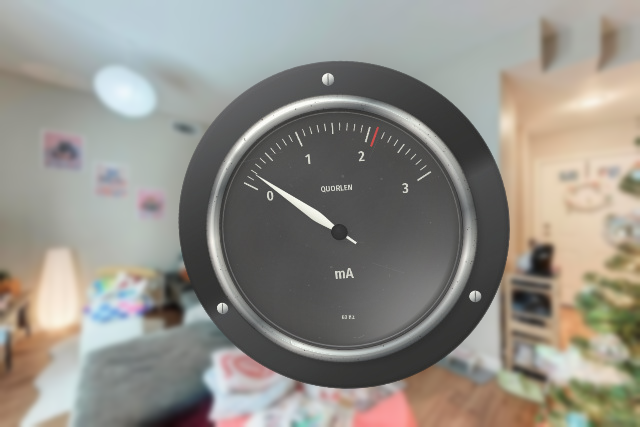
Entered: 0.2 mA
